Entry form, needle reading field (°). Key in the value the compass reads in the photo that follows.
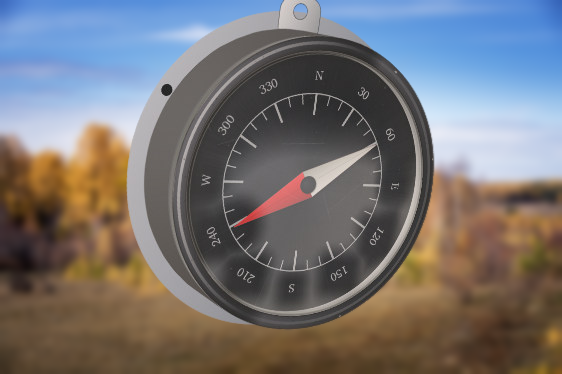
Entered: 240 °
